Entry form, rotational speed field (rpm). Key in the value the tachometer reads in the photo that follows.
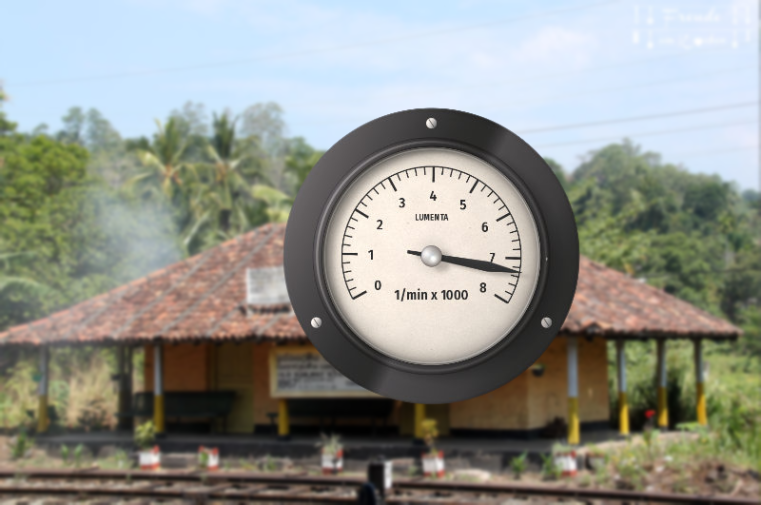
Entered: 7300 rpm
